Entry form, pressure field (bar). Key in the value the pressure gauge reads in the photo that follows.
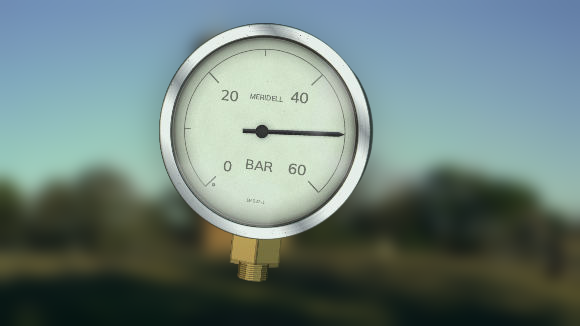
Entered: 50 bar
